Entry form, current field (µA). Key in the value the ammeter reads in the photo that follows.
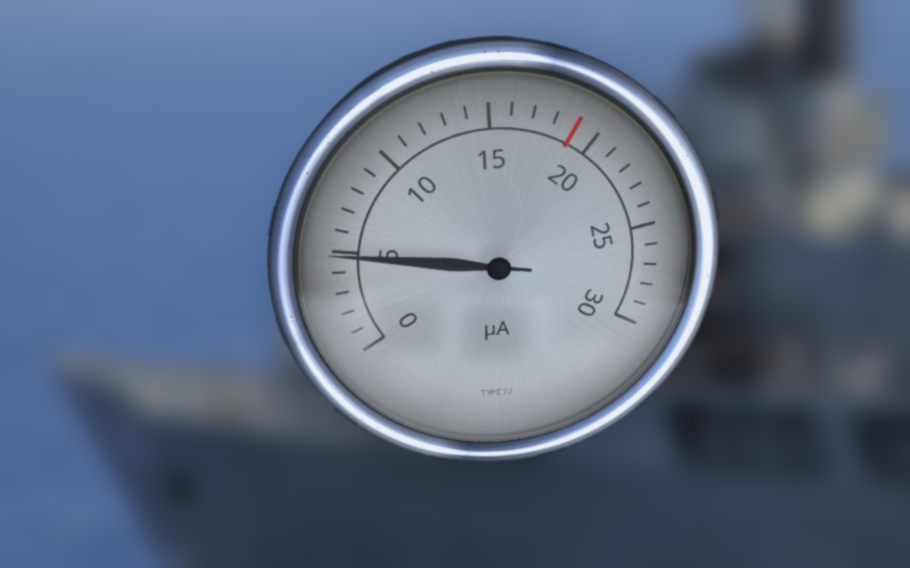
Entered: 5 µA
